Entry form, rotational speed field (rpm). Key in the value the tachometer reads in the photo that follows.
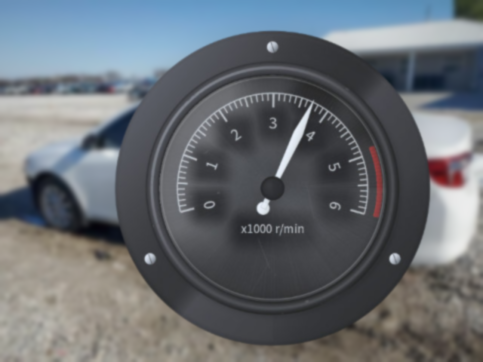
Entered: 3700 rpm
